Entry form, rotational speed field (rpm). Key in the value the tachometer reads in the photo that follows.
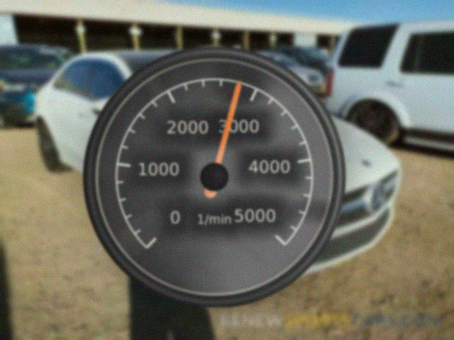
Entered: 2800 rpm
